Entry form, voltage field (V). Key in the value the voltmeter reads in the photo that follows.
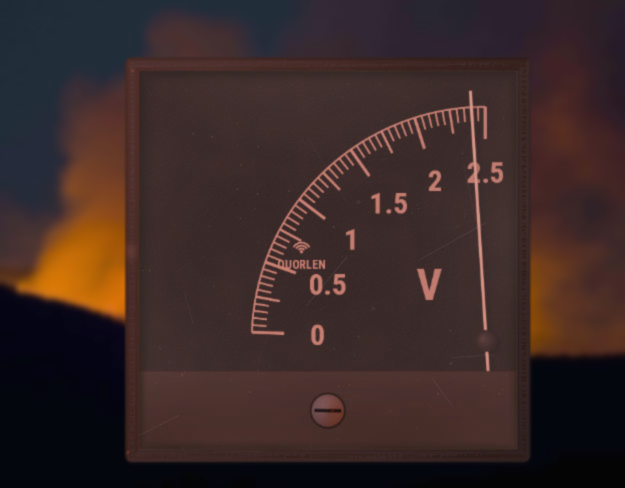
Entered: 2.4 V
